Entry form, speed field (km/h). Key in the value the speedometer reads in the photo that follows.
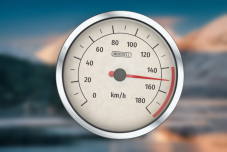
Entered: 150 km/h
